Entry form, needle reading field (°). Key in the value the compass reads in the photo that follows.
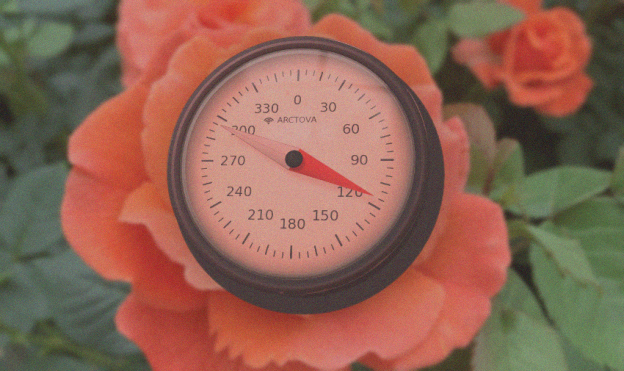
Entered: 115 °
